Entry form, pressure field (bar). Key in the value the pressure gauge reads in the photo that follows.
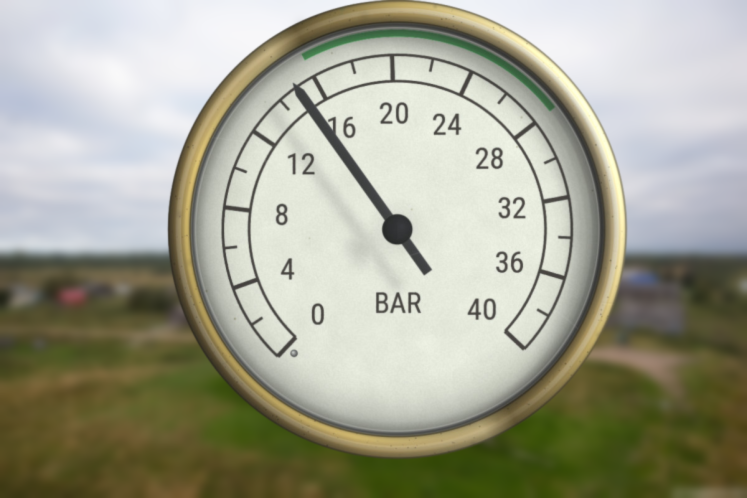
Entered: 15 bar
